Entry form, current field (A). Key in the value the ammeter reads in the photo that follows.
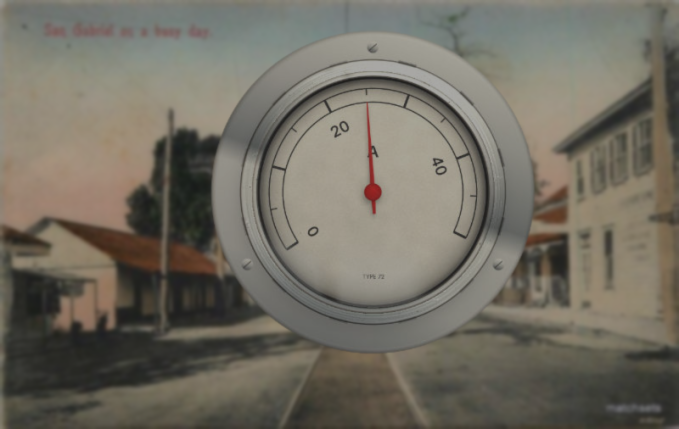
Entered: 25 A
